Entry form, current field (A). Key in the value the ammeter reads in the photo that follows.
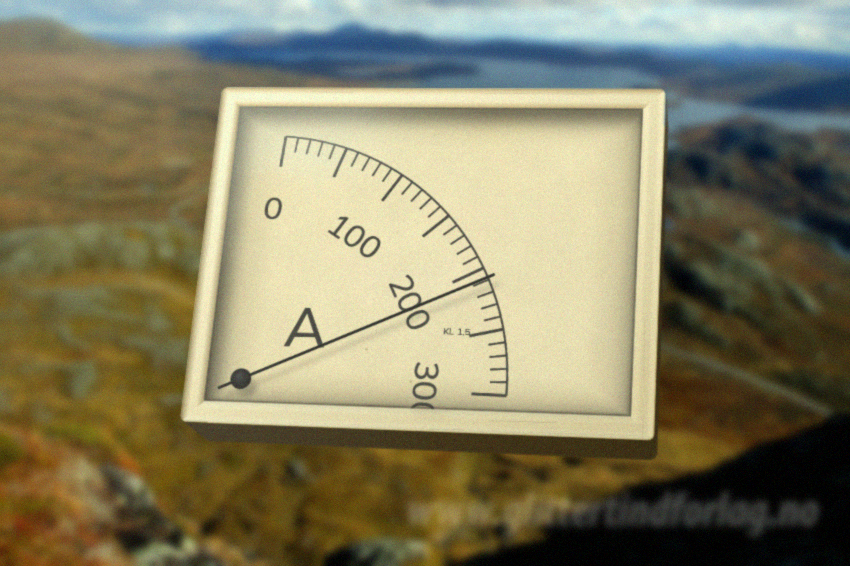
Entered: 210 A
